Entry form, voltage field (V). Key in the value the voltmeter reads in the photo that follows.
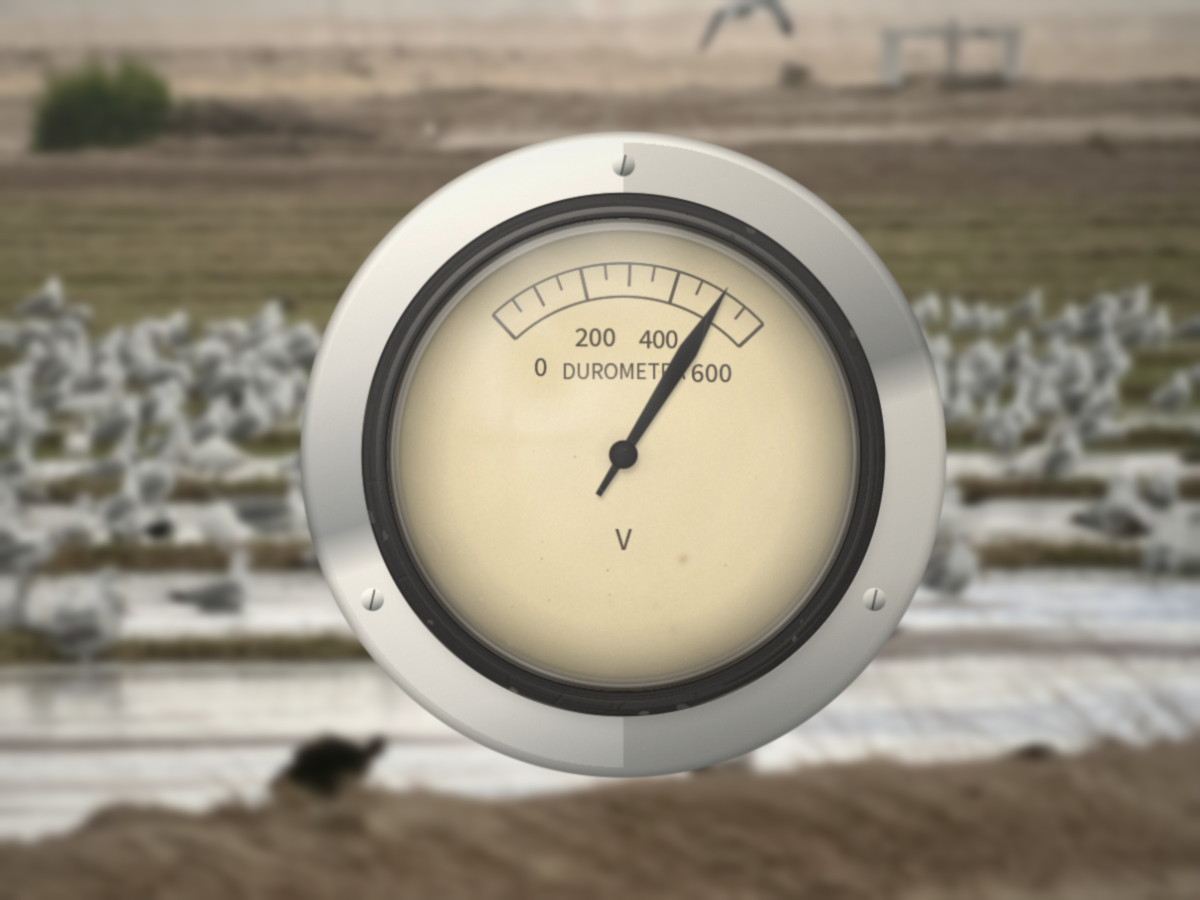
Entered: 500 V
